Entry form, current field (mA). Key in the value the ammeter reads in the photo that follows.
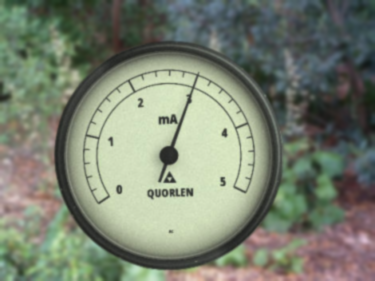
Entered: 3 mA
